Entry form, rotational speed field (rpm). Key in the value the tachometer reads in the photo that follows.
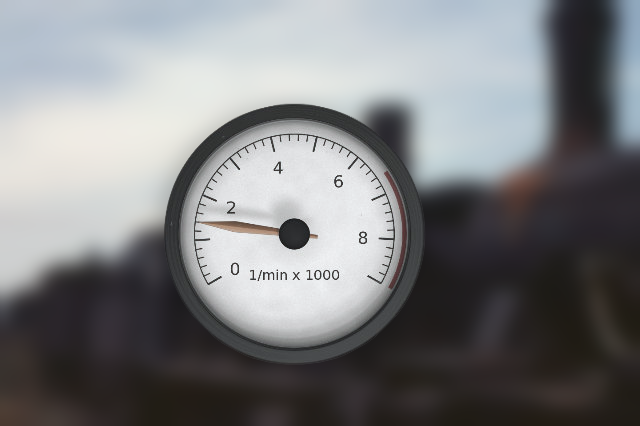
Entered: 1400 rpm
